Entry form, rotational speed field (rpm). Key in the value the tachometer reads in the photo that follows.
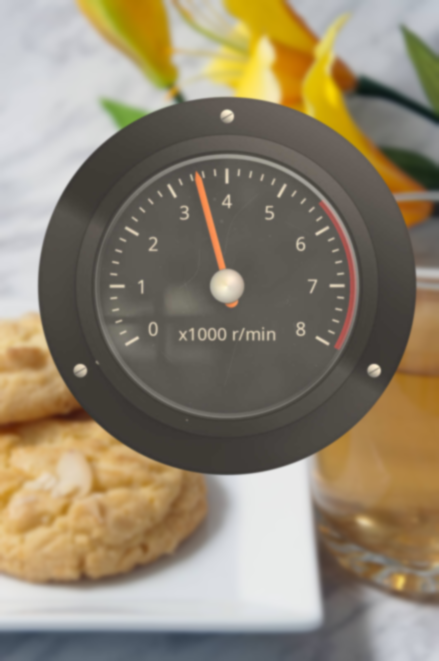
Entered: 3500 rpm
